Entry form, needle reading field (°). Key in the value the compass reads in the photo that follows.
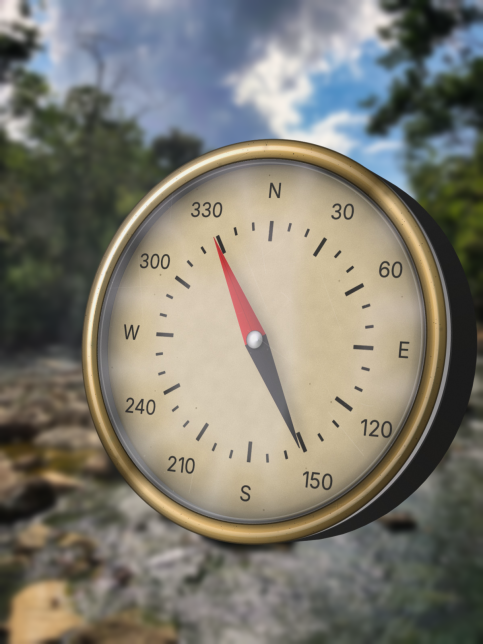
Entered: 330 °
